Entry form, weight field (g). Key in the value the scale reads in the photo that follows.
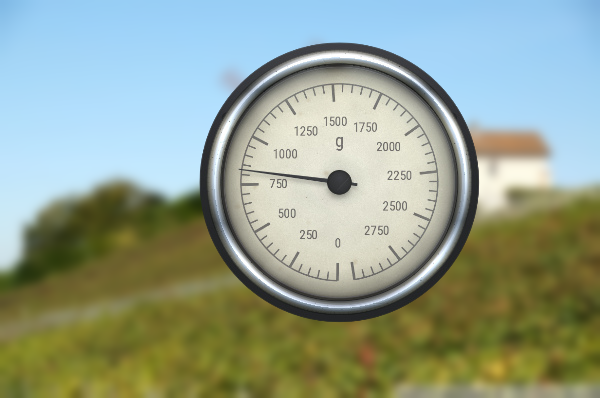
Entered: 825 g
